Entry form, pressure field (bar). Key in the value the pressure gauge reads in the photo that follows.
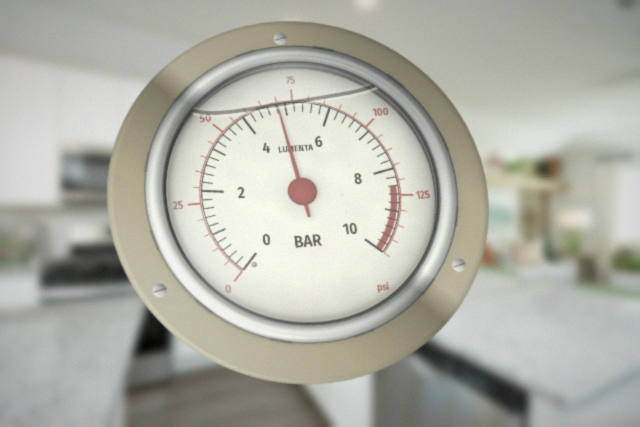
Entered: 4.8 bar
